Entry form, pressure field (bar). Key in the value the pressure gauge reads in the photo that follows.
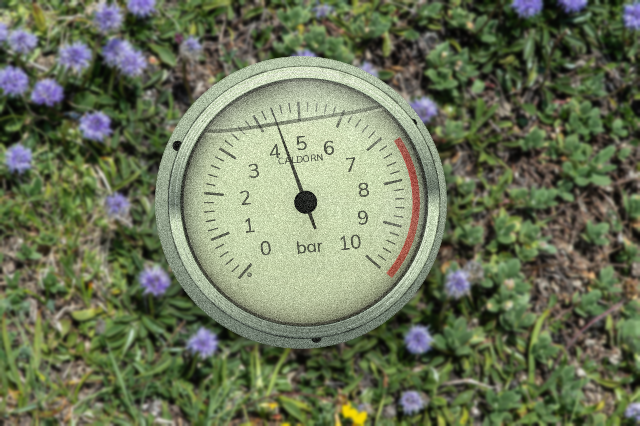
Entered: 4.4 bar
